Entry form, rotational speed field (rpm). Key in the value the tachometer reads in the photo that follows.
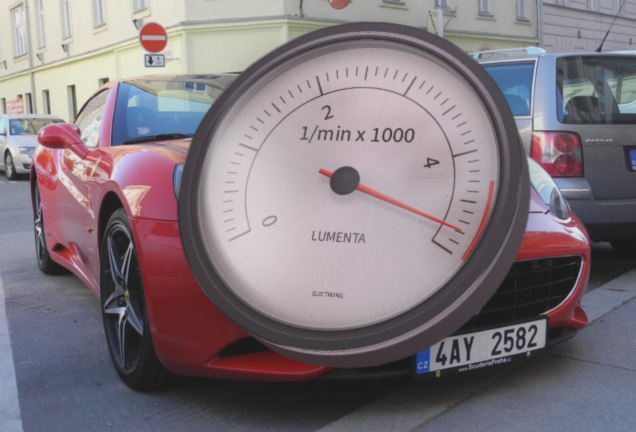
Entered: 4800 rpm
